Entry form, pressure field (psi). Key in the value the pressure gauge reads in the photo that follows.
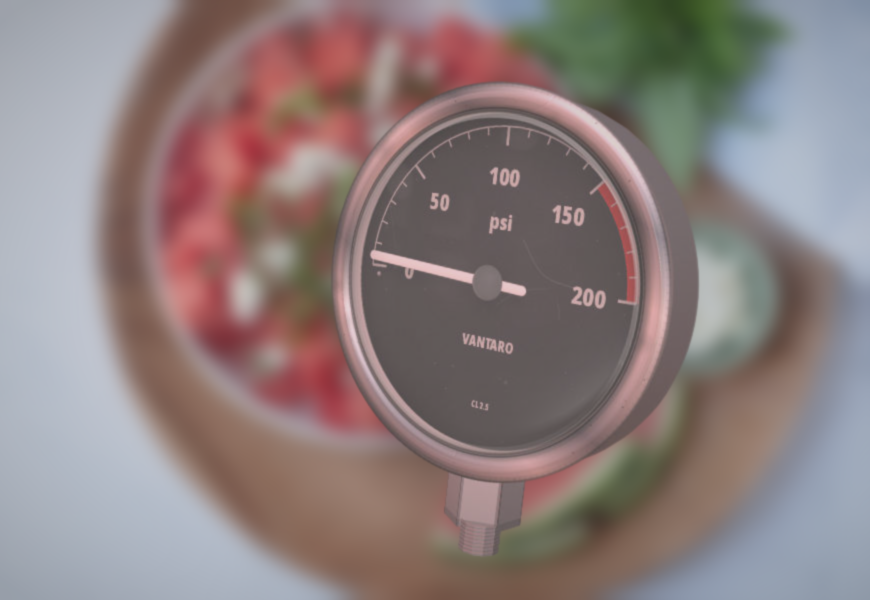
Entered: 5 psi
